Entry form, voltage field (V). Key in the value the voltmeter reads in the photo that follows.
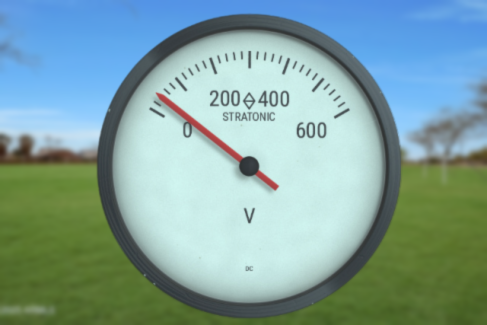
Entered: 40 V
